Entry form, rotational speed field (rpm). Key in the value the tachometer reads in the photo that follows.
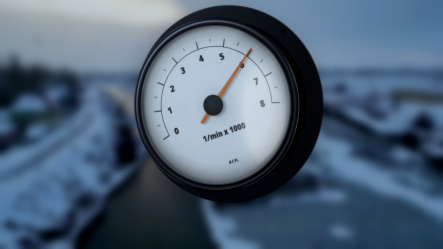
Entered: 6000 rpm
